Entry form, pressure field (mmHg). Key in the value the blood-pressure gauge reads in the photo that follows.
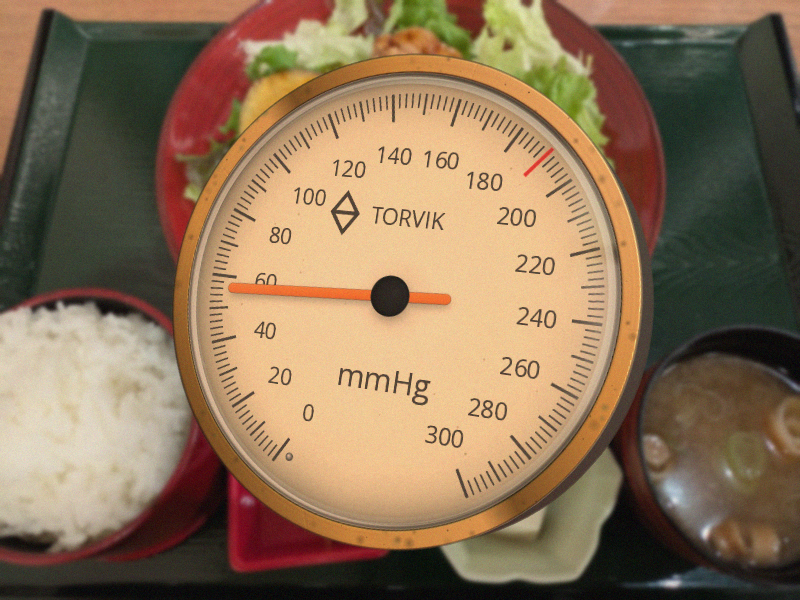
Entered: 56 mmHg
